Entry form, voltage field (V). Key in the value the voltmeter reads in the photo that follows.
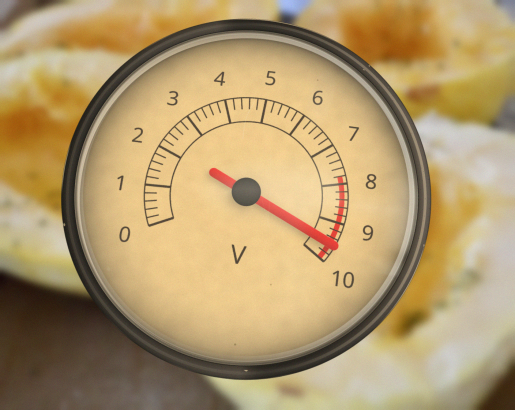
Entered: 9.6 V
